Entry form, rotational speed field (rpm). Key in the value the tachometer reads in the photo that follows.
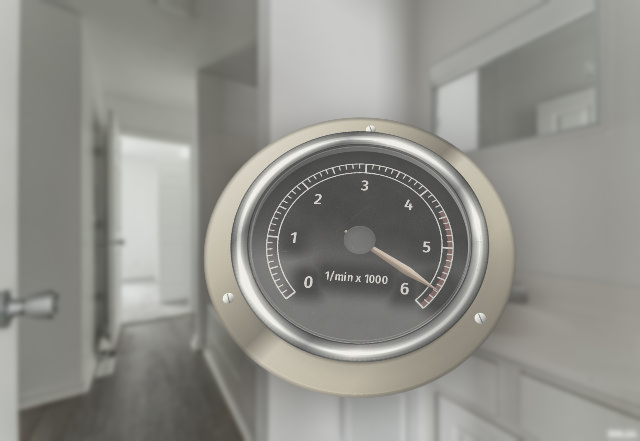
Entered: 5700 rpm
